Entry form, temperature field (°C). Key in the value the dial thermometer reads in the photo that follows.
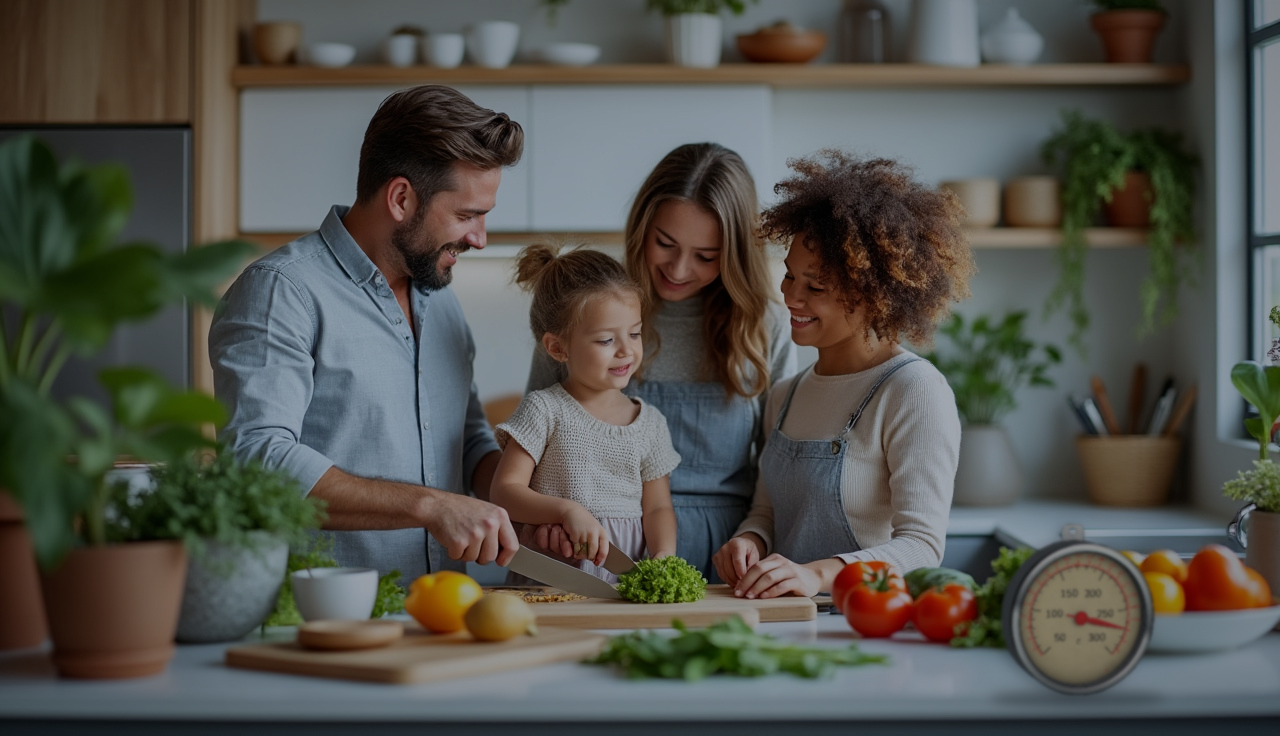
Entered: 270 °C
